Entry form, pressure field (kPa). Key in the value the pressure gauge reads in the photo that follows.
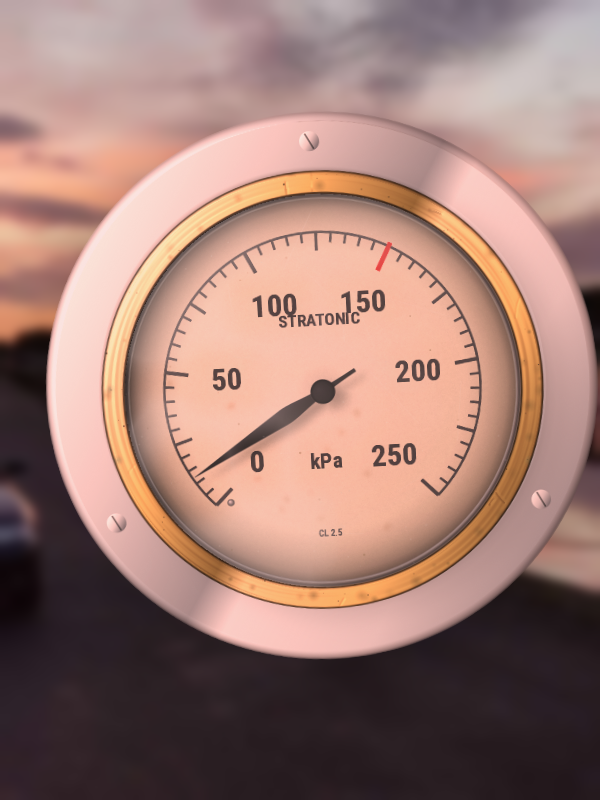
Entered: 12.5 kPa
